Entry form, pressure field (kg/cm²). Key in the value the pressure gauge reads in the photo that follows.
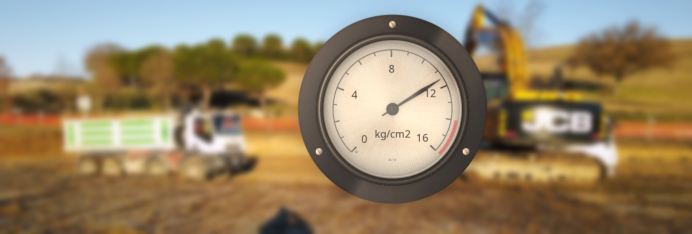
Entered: 11.5 kg/cm²
